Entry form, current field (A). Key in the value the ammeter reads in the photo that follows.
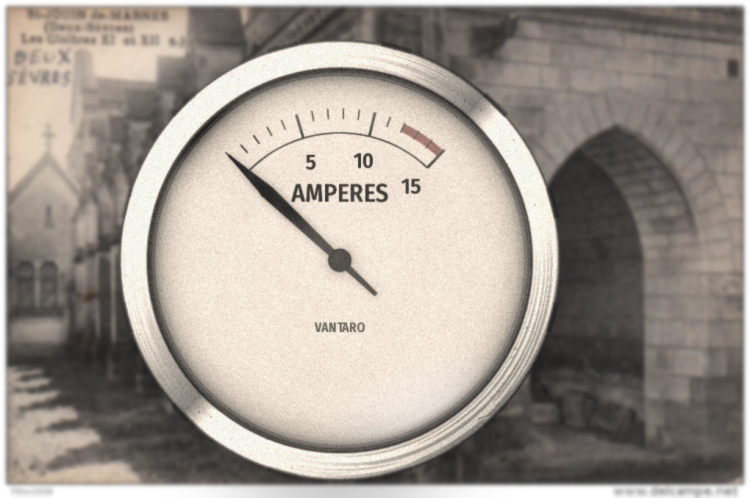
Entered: 0 A
